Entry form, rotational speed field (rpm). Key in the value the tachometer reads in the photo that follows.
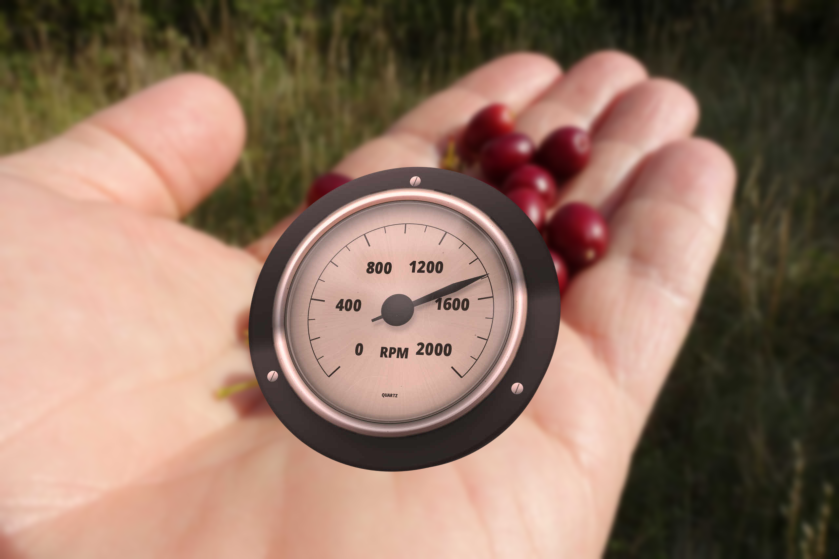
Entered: 1500 rpm
